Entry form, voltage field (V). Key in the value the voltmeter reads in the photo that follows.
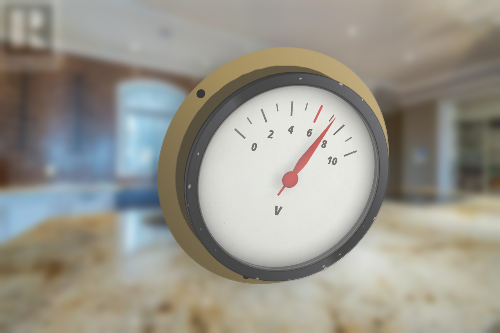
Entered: 7 V
